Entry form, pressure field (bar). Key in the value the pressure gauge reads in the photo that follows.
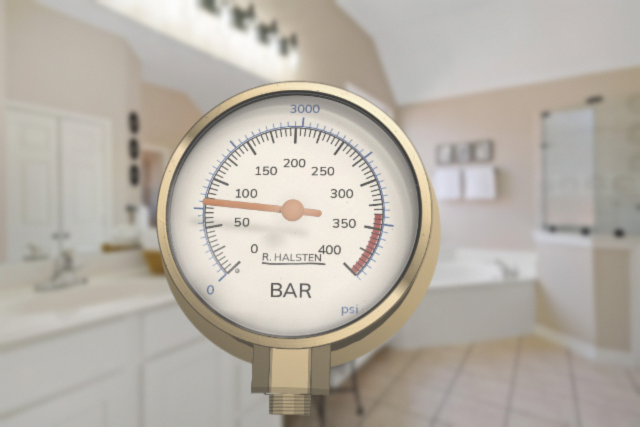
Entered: 75 bar
